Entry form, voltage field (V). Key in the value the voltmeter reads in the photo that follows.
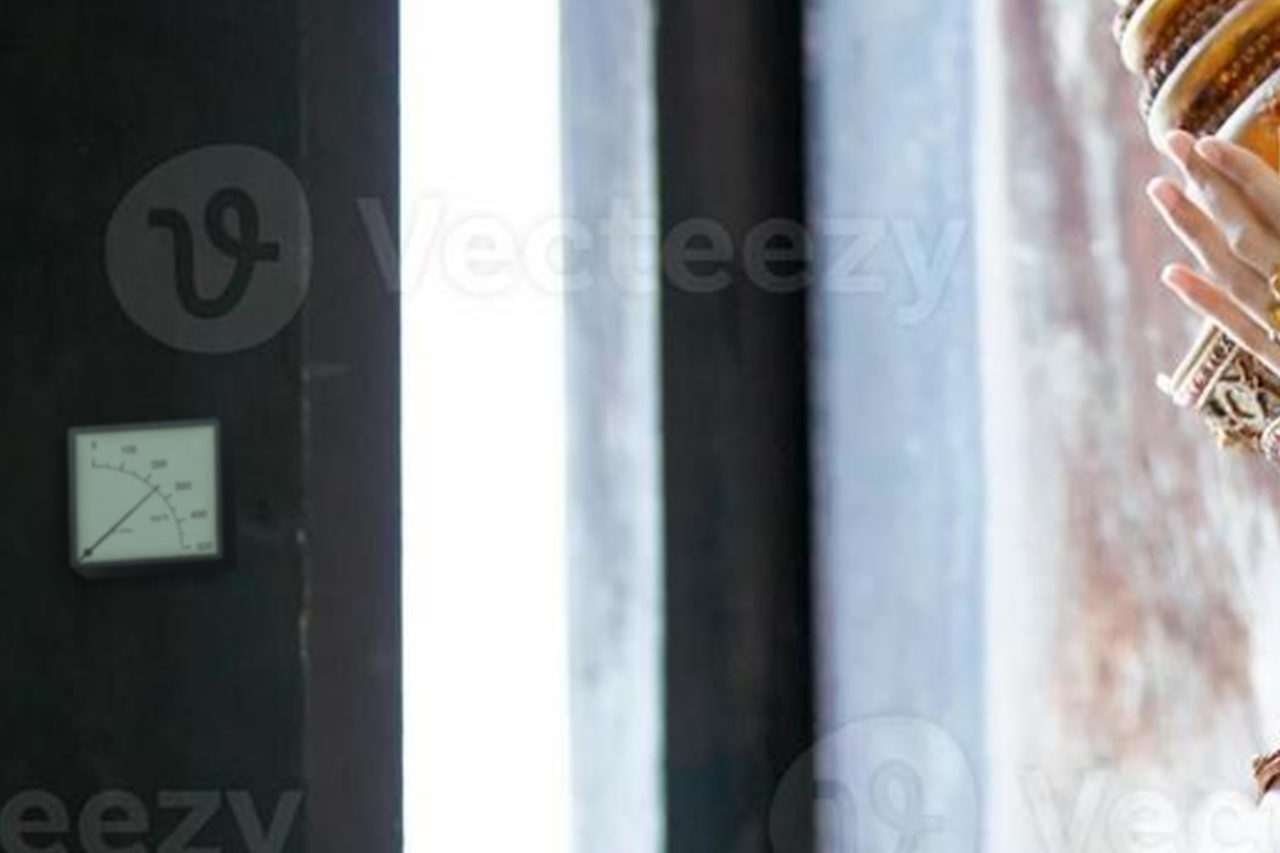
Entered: 250 V
